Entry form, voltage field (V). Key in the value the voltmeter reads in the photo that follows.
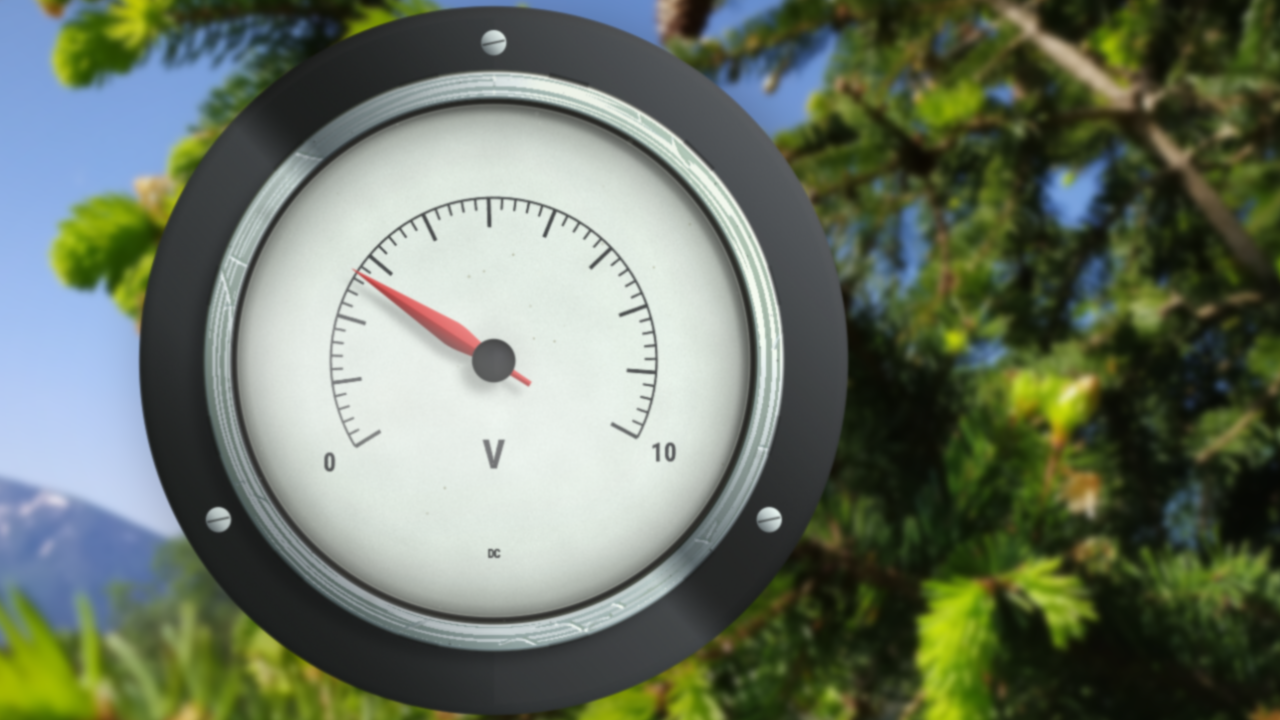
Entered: 2.7 V
